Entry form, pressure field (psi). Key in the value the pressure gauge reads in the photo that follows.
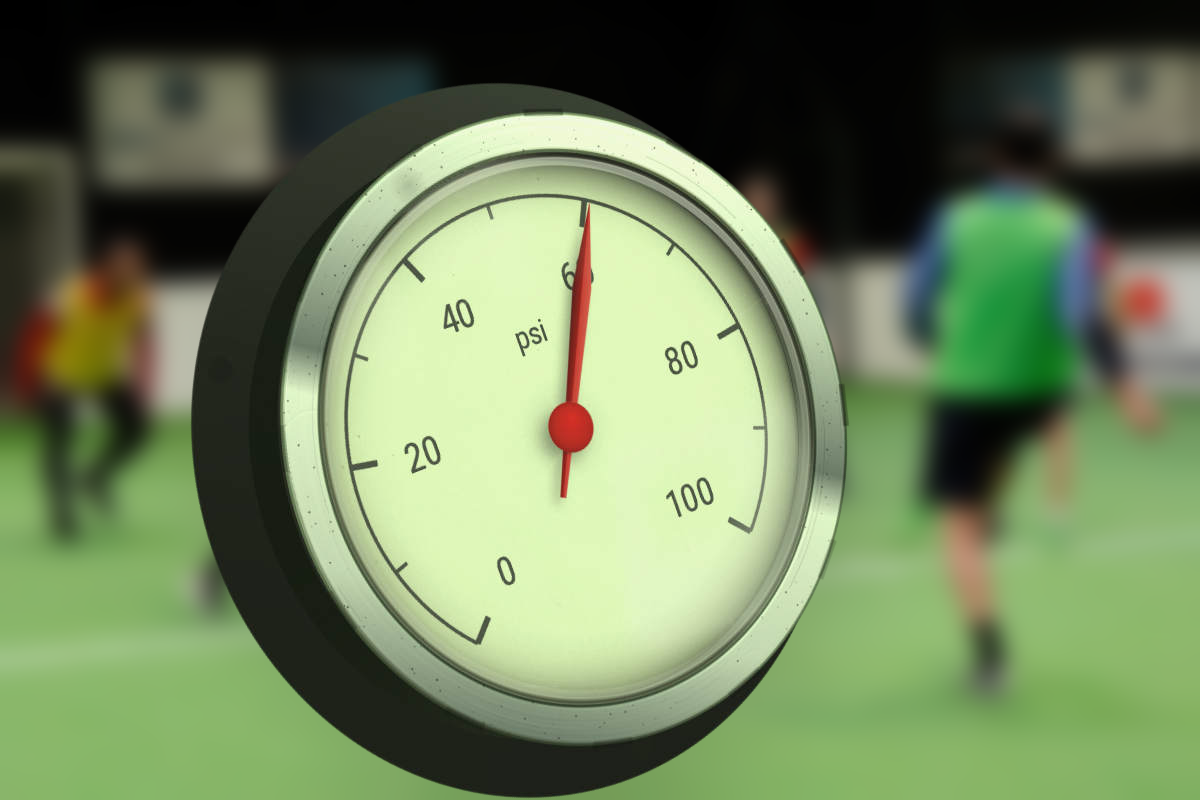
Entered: 60 psi
